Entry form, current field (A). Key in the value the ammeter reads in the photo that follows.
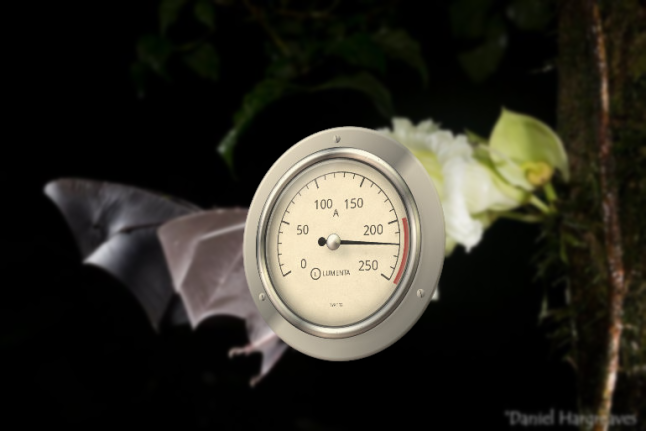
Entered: 220 A
